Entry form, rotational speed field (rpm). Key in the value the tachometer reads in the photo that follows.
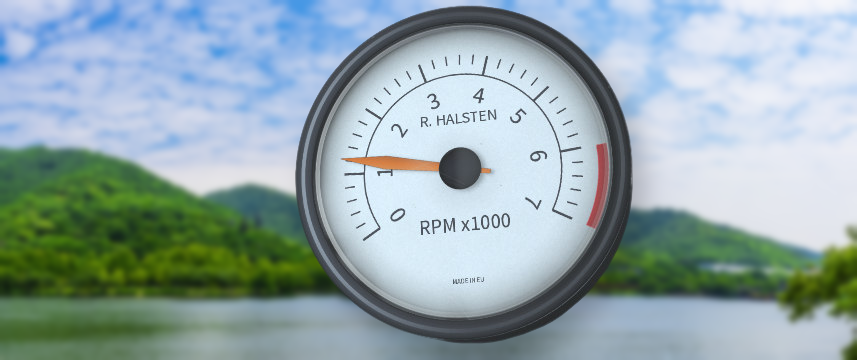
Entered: 1200 rpm
